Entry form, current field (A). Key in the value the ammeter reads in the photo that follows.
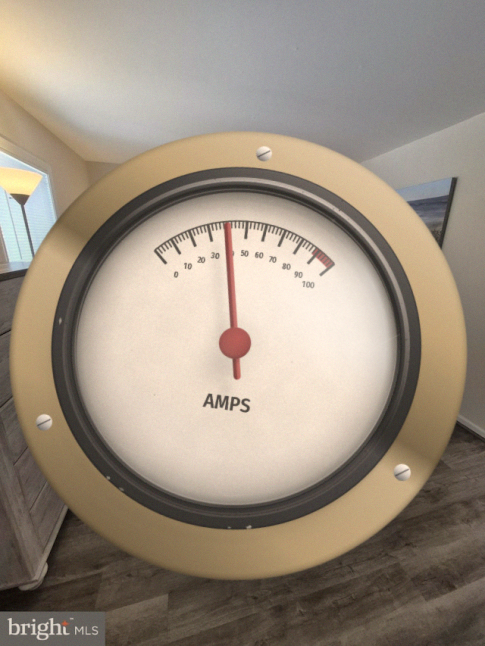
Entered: 40 A
